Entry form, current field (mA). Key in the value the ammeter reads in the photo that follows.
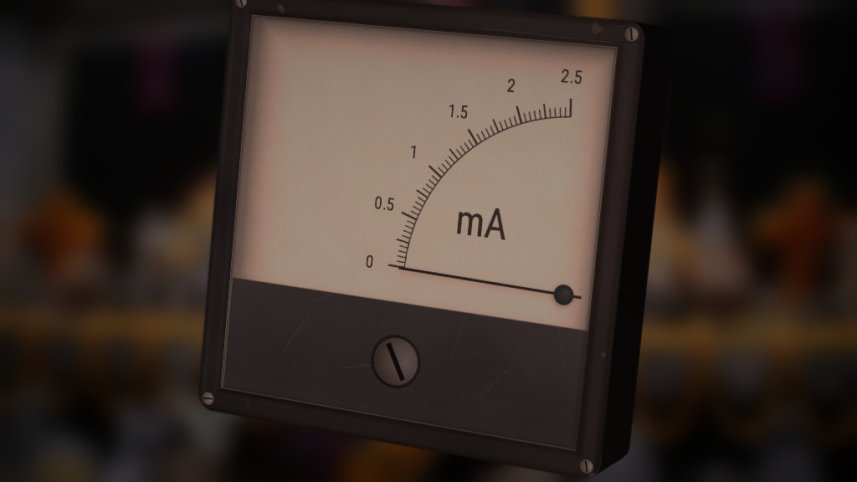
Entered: 0 mA
